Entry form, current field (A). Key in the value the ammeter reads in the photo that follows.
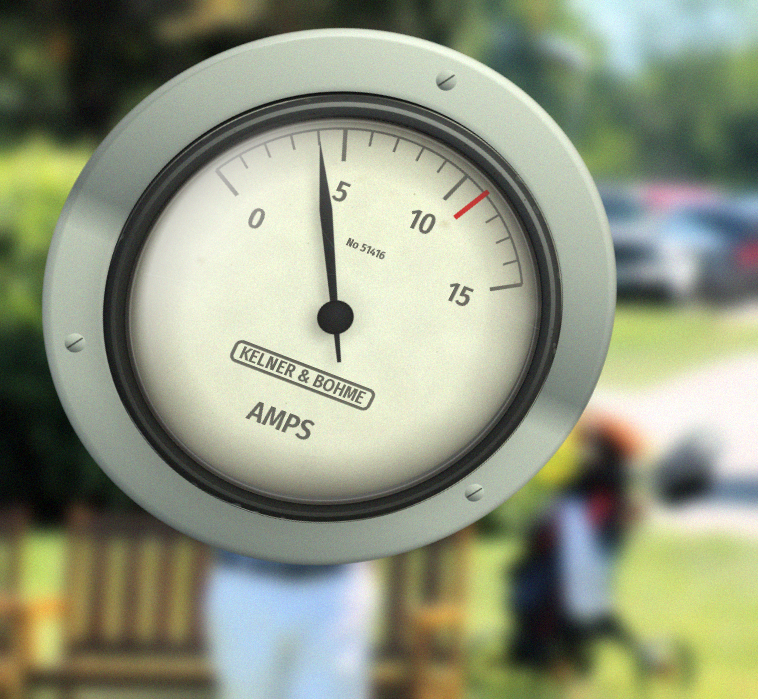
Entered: 4 A
